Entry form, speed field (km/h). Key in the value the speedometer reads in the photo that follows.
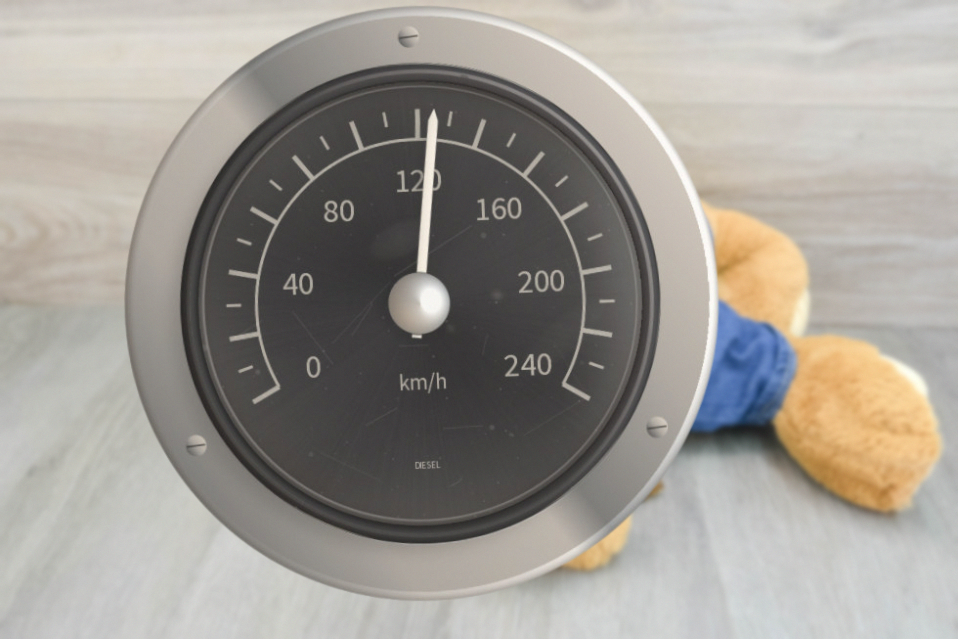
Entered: 125 km/h
